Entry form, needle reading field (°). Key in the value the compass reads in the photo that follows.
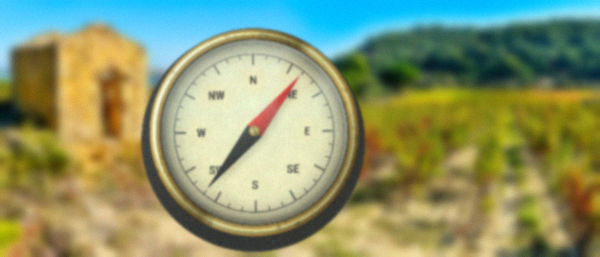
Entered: 40 °
